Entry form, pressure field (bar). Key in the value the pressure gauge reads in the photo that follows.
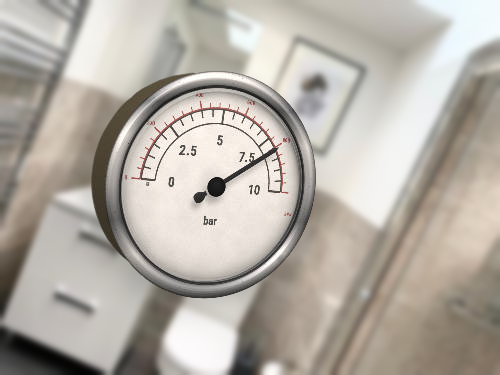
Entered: 8 bar
